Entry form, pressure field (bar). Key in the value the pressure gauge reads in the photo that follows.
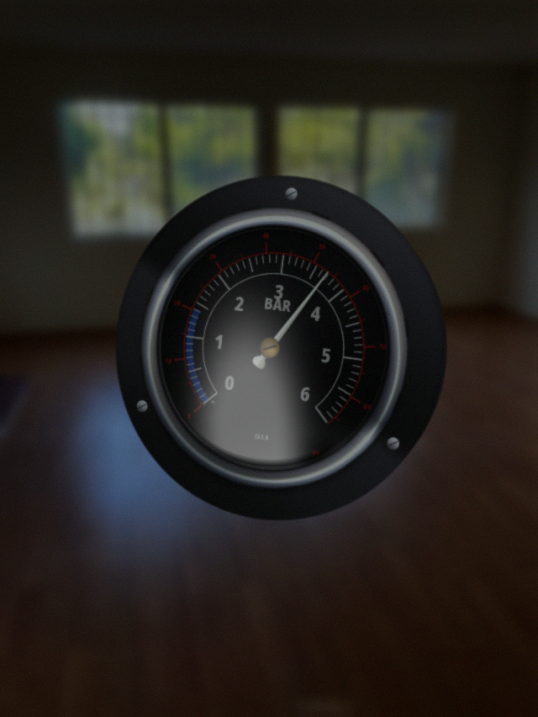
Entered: 3.7 bar
